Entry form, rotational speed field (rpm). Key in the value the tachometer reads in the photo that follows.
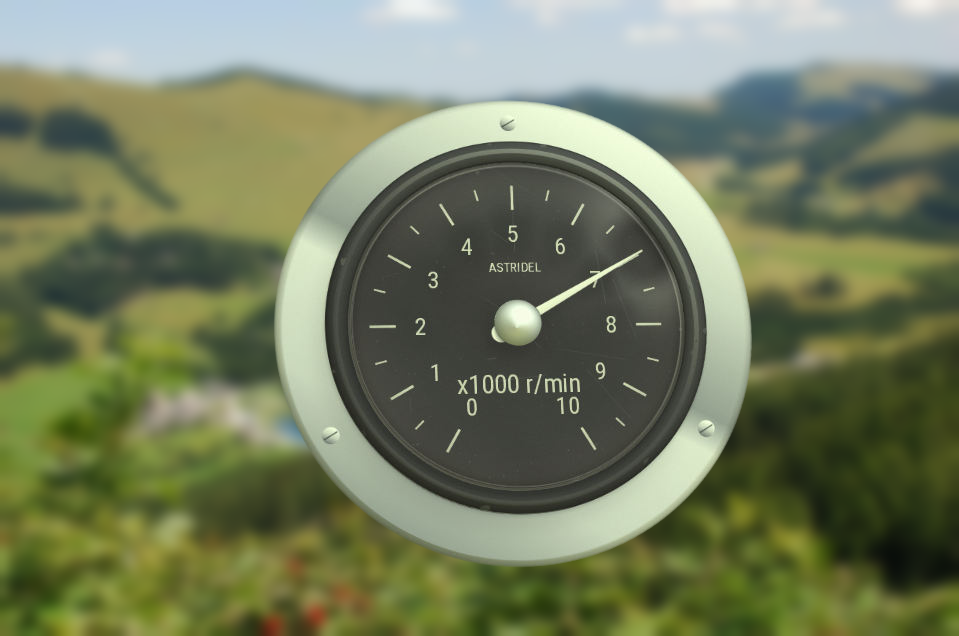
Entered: 7000 rpm
